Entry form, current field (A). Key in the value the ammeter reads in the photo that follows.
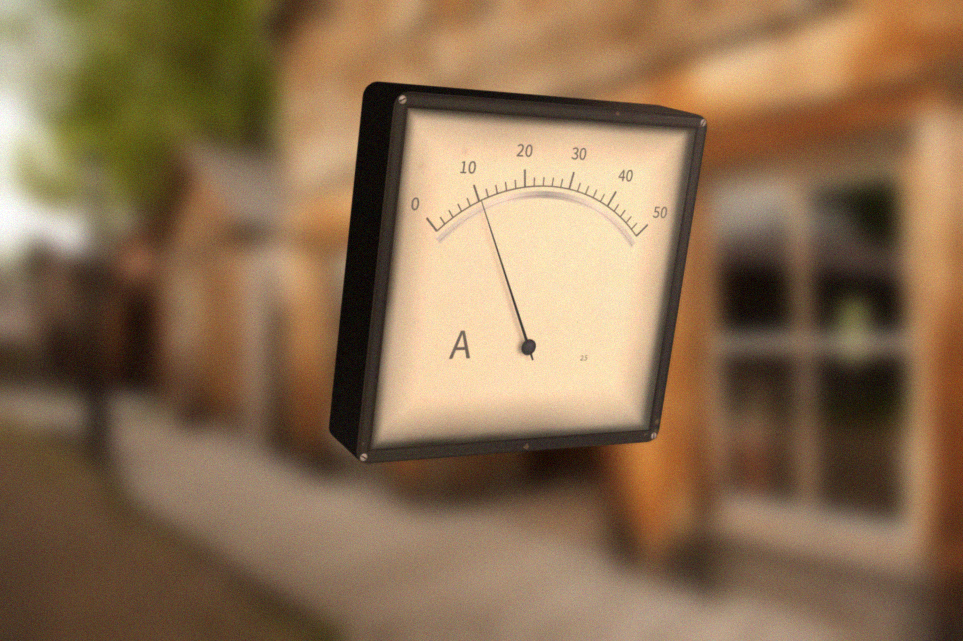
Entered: 10 A
